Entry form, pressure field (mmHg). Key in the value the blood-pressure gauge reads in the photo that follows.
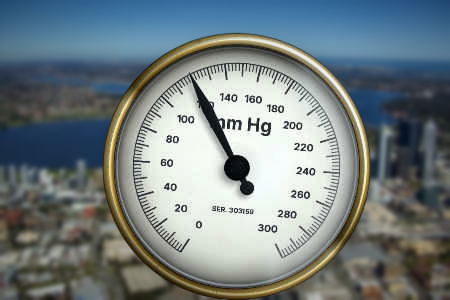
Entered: 120 mmHg
